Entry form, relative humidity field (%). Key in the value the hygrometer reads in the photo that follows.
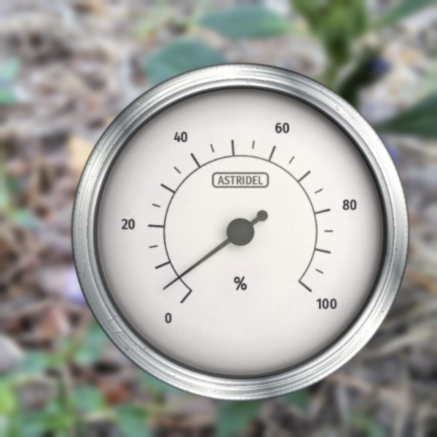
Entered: 5 %
